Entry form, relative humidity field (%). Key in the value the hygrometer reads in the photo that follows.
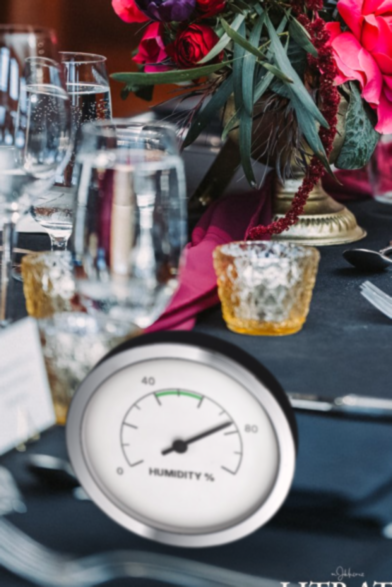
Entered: 75 %
